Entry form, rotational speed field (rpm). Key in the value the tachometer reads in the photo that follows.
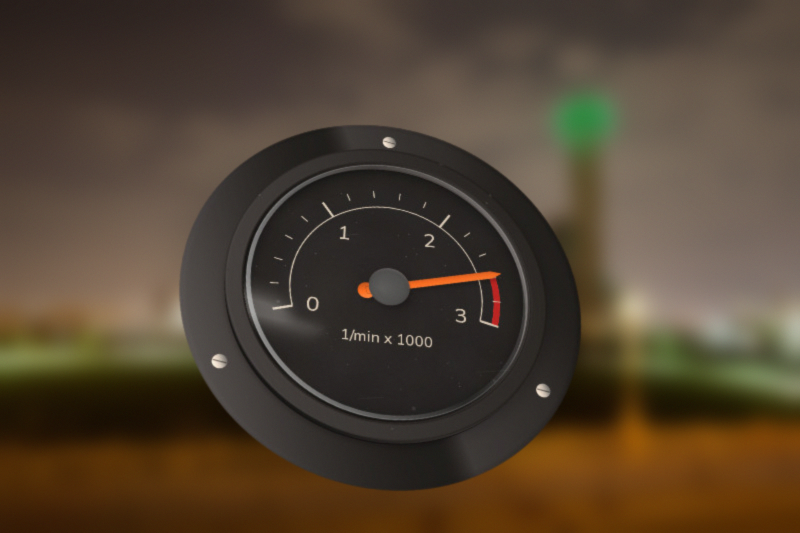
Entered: 2600 rpm
